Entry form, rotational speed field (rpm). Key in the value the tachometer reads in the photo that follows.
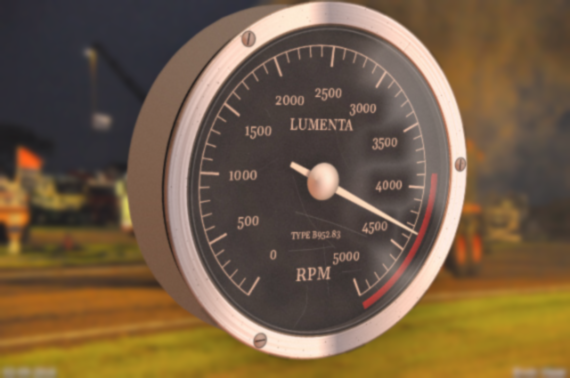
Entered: 4350 rpm
